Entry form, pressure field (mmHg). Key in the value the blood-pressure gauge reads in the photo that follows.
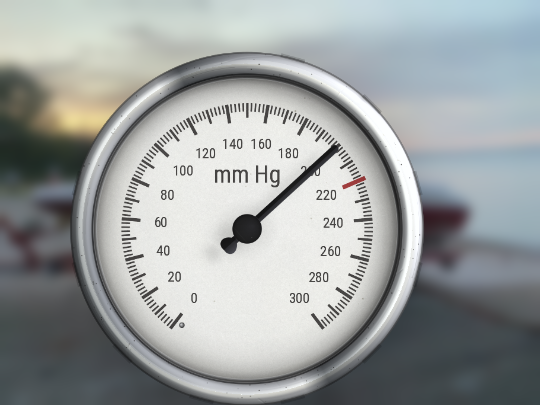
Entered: 200 mmHg
